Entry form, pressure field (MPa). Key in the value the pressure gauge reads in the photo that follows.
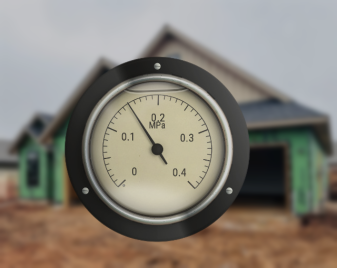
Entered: 0.15 MPa
